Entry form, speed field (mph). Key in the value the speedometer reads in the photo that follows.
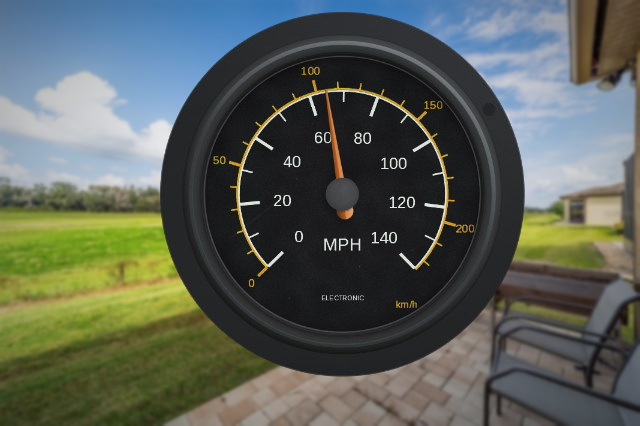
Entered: 65 mph
